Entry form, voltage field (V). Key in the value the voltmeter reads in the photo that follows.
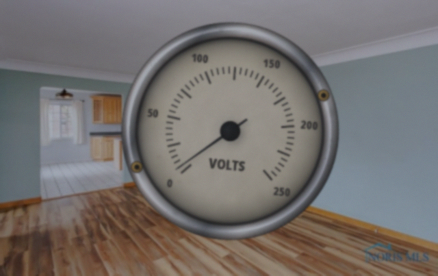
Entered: 5 V
